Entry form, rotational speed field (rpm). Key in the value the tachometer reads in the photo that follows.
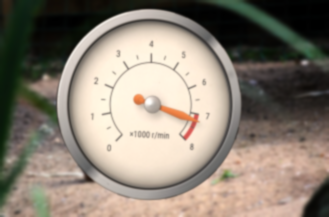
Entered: 7250 rpm
